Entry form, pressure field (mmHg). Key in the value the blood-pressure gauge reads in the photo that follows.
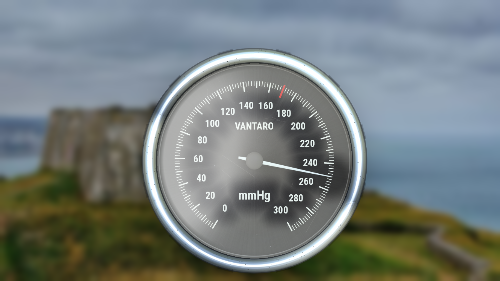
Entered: 250 mmHg
